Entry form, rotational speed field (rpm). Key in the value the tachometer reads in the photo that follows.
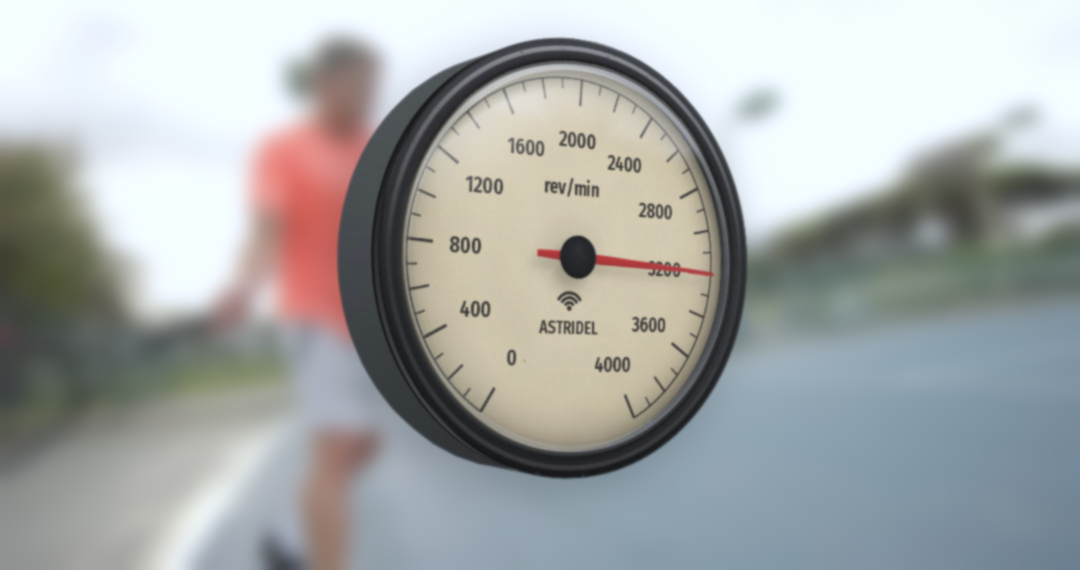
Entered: 3200 rpm
